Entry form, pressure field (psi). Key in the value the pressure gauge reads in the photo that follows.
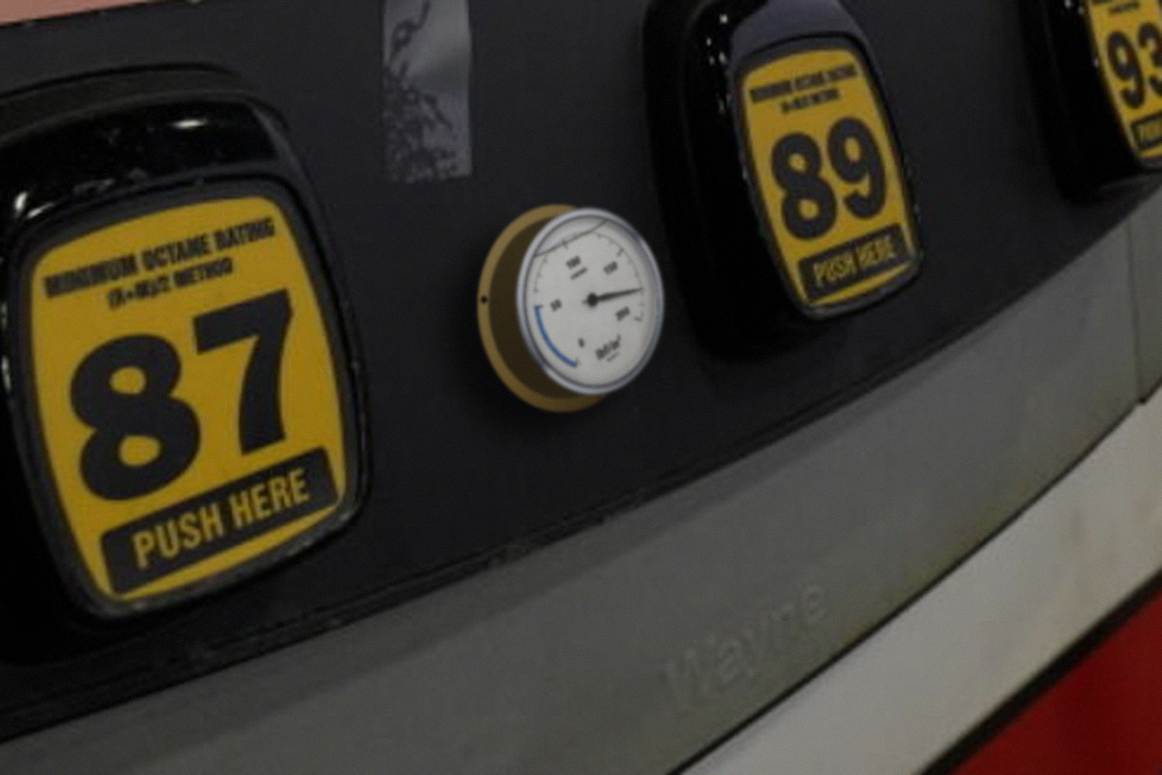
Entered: 180 psi
